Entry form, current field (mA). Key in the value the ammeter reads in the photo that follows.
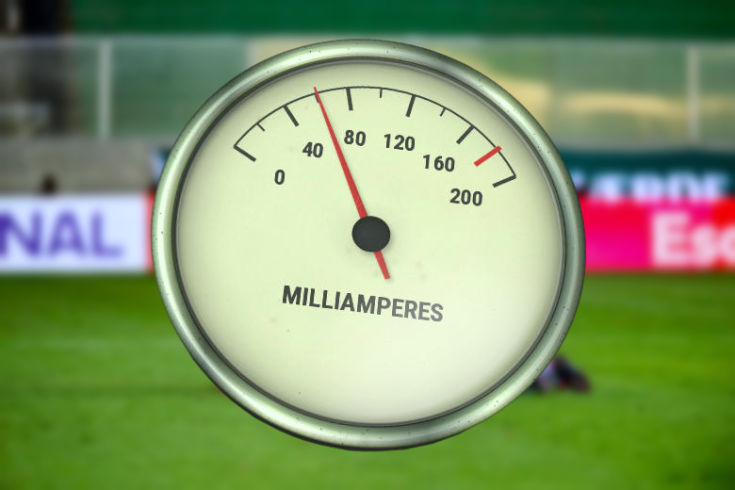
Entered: 60 mA
